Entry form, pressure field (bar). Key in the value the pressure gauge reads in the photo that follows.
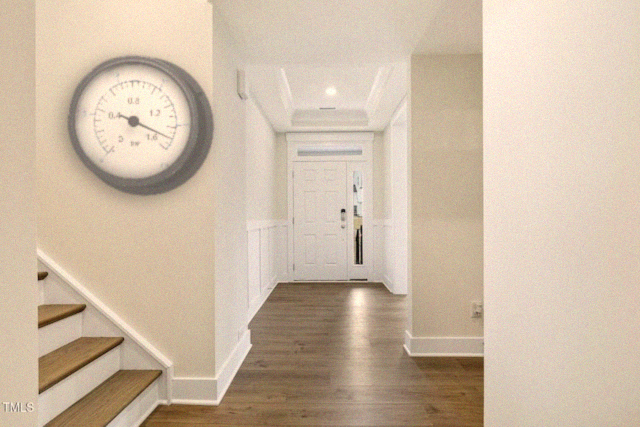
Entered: 1.5 bar
